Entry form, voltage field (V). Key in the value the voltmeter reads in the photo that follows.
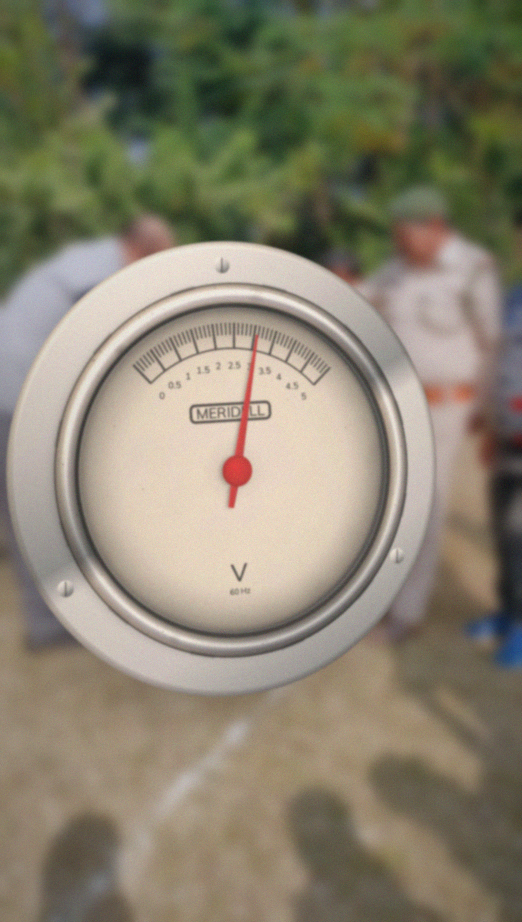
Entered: 3 V
